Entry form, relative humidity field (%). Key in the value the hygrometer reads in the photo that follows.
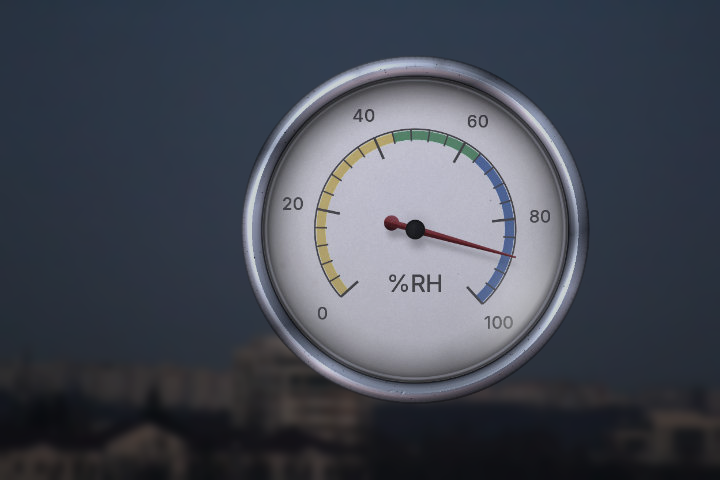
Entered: 88 %
